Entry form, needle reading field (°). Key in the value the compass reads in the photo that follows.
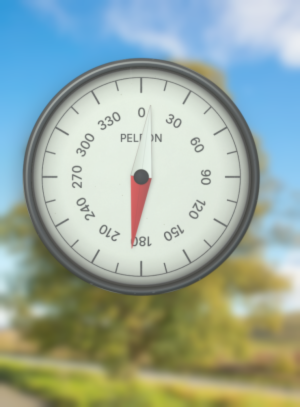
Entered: 187.5 °
